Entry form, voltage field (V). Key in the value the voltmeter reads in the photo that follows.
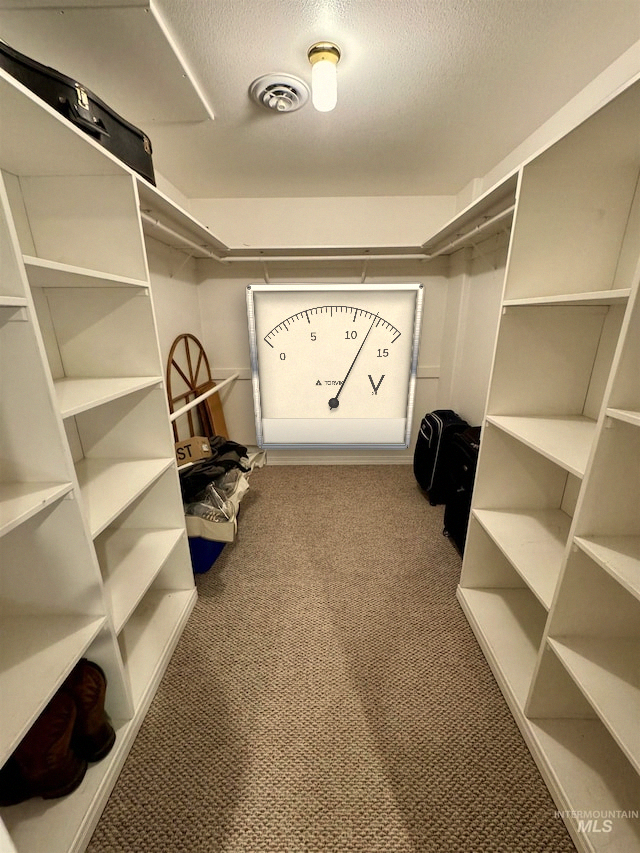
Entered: 12 V
